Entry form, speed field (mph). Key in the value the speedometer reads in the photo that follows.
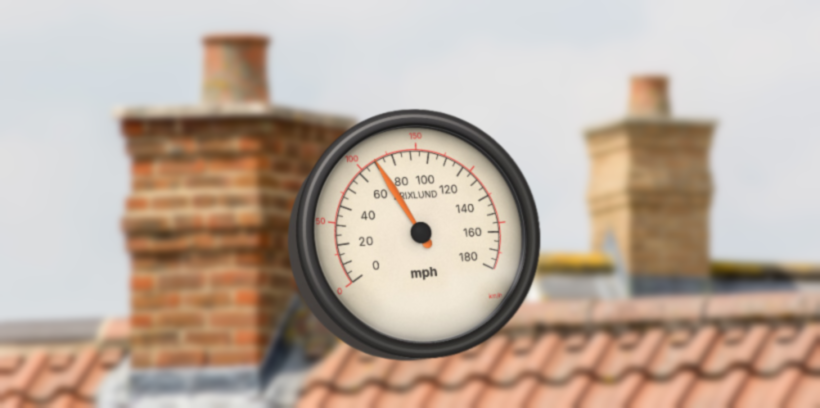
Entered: 70 mph
